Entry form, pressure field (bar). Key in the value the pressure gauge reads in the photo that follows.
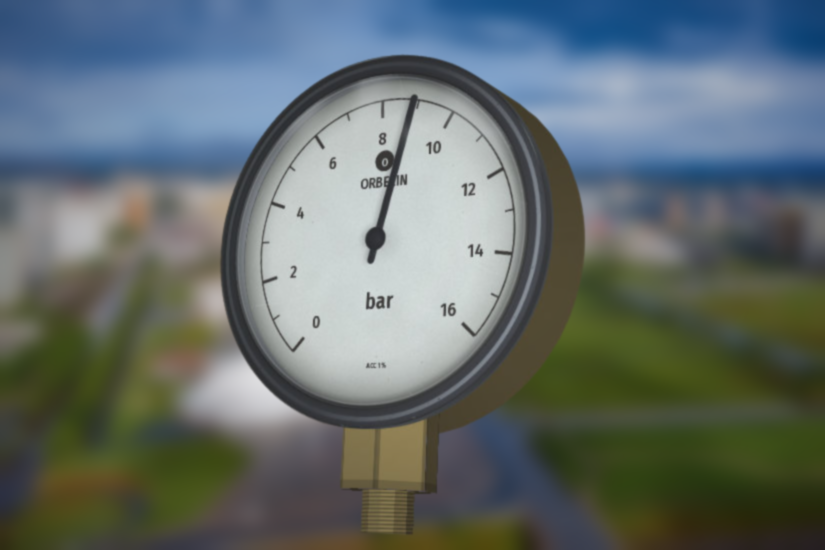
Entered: 9 bar
